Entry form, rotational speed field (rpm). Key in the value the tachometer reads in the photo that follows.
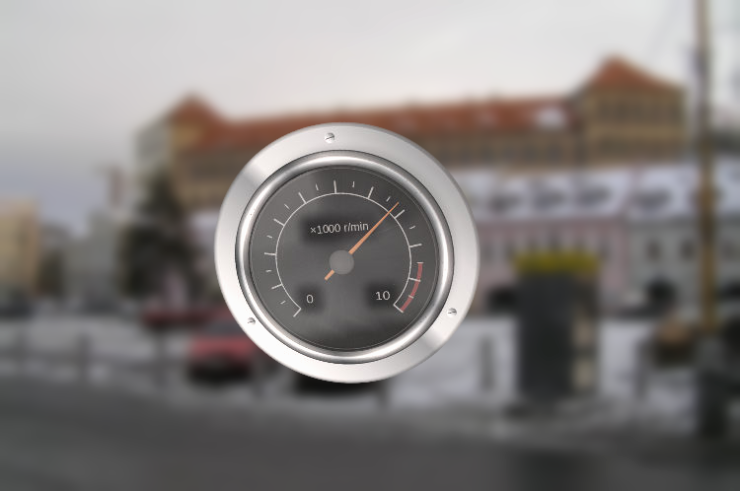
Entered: 6750 rpm
